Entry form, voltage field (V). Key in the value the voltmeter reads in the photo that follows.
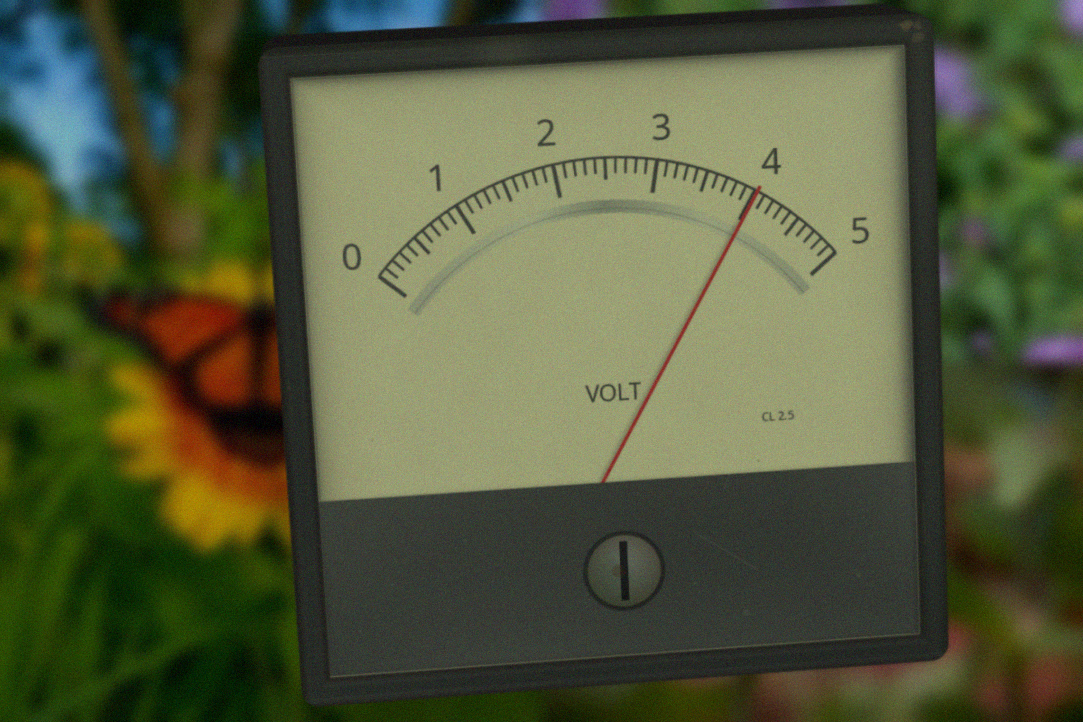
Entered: 4 V
